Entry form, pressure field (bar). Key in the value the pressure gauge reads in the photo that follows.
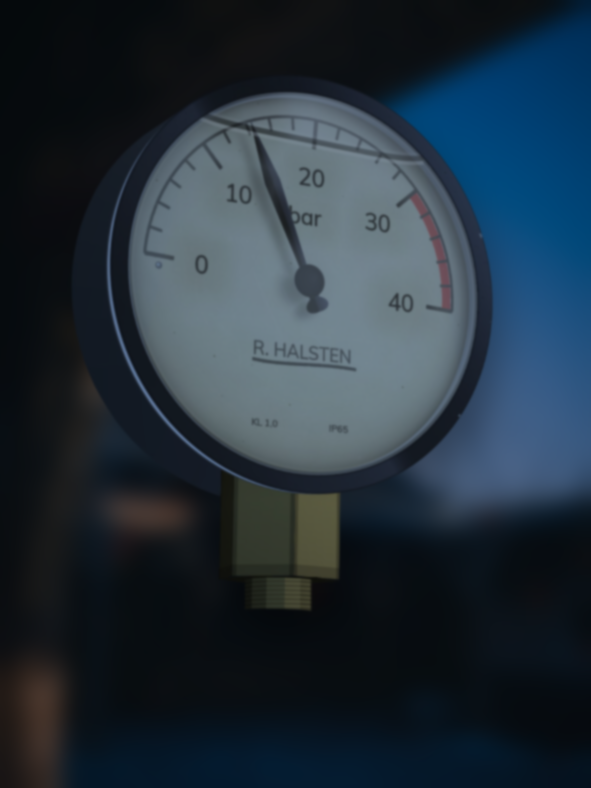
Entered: 14 bar
